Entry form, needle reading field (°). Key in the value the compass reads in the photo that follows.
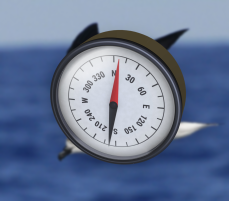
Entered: 7.5 °
